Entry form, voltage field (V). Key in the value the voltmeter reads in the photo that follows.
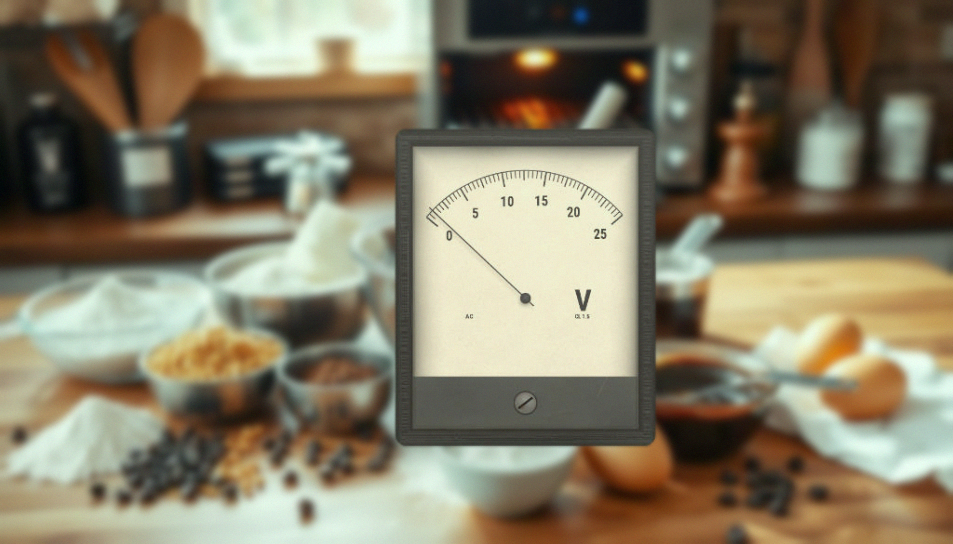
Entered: 1 V
